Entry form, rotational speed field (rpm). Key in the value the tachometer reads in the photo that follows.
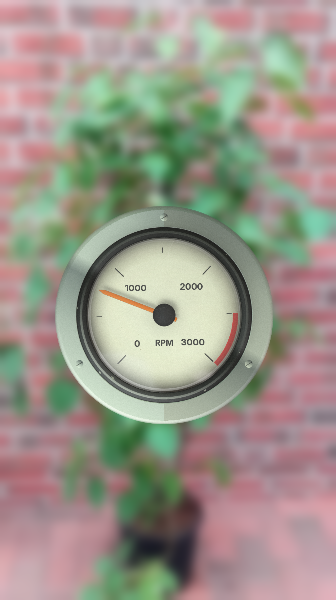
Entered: 750 rpm
